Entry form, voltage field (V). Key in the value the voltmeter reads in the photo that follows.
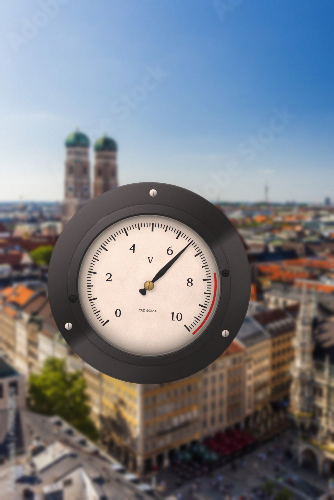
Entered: 6.5 V
